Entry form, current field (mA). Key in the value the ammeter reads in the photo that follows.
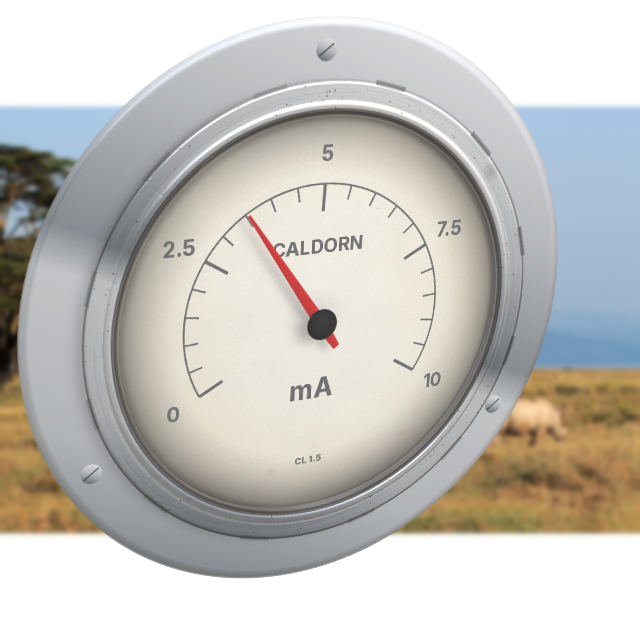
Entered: 3.5 mA
